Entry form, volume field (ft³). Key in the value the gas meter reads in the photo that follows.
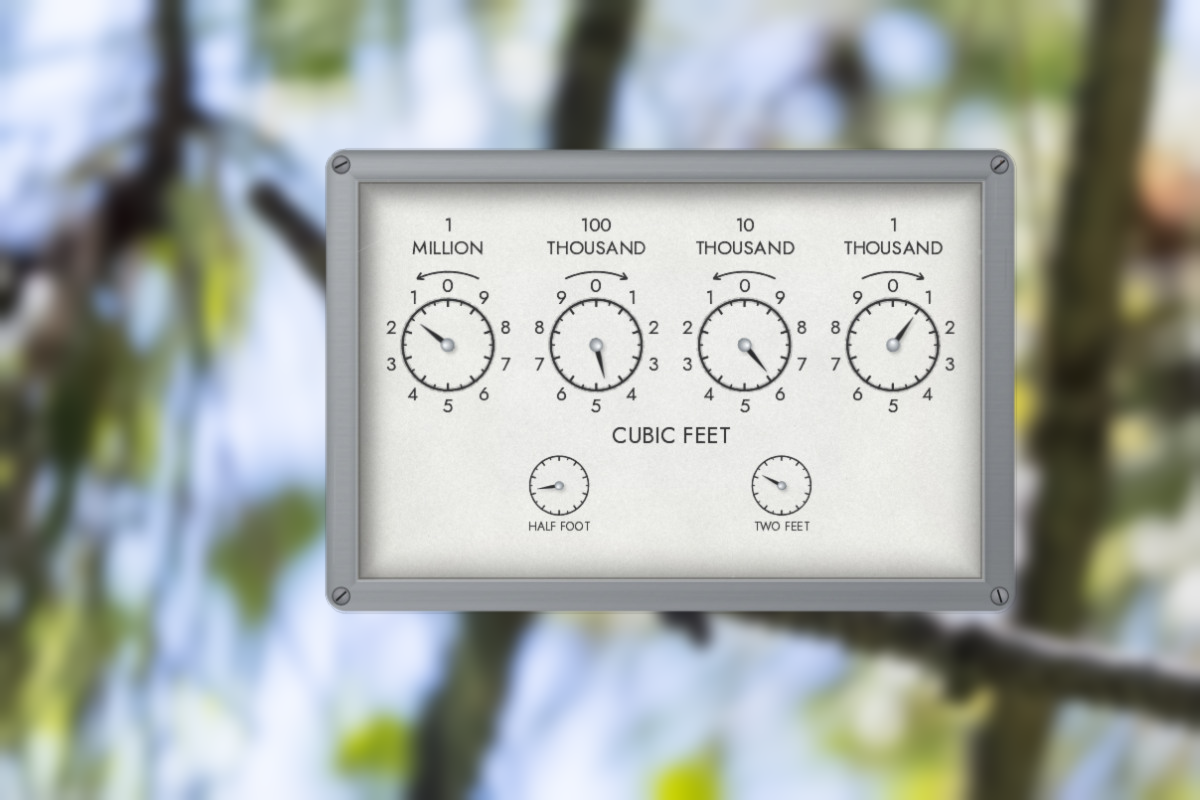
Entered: 146100 ft³
